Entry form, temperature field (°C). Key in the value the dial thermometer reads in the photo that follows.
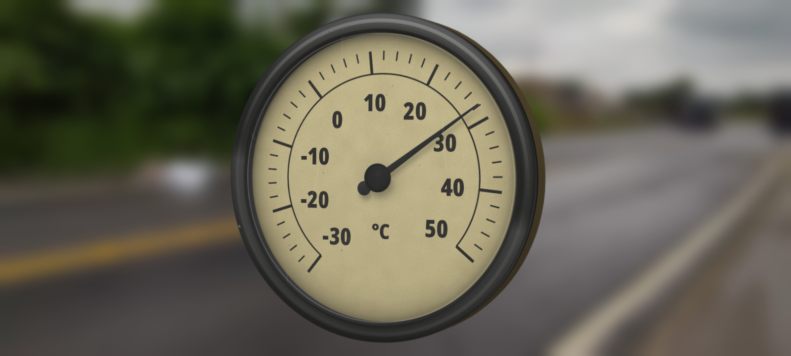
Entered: 28 °C
